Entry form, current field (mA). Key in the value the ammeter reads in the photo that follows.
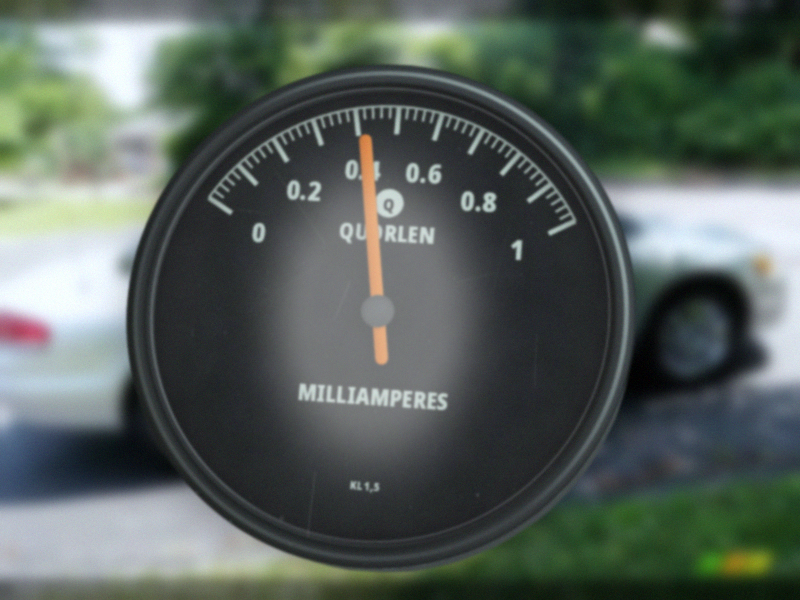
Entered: 0.42 mA
